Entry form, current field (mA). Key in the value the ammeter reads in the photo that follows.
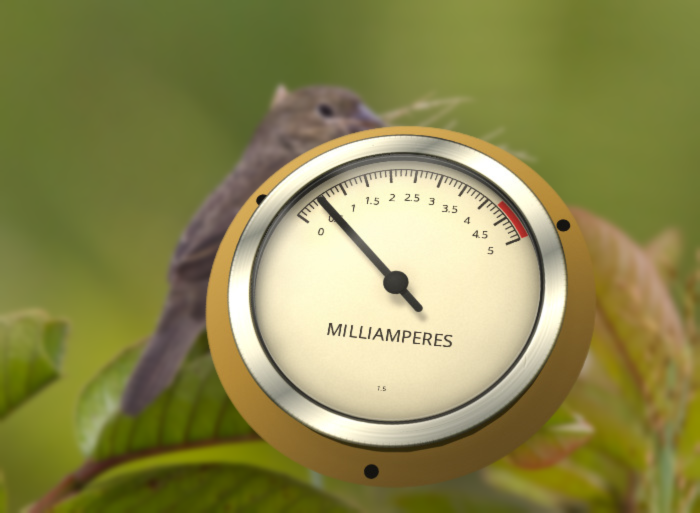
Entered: 0.5 mA
